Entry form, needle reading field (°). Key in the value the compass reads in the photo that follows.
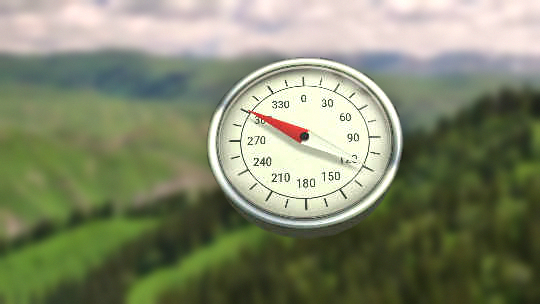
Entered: 300 °
